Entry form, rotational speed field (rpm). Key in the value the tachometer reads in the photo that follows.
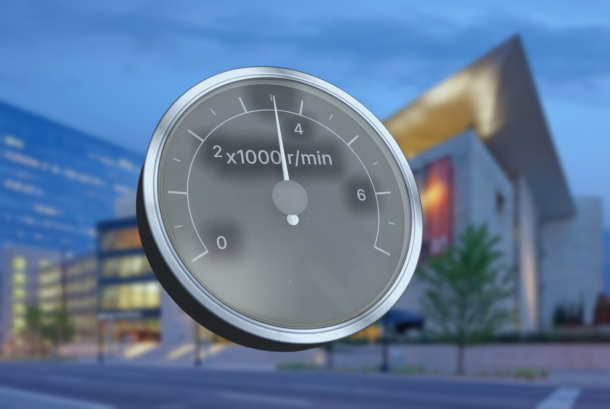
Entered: 3500 rpm
